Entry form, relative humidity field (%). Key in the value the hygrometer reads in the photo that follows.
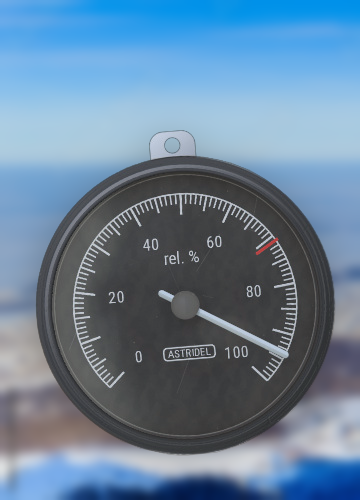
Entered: 94 %
